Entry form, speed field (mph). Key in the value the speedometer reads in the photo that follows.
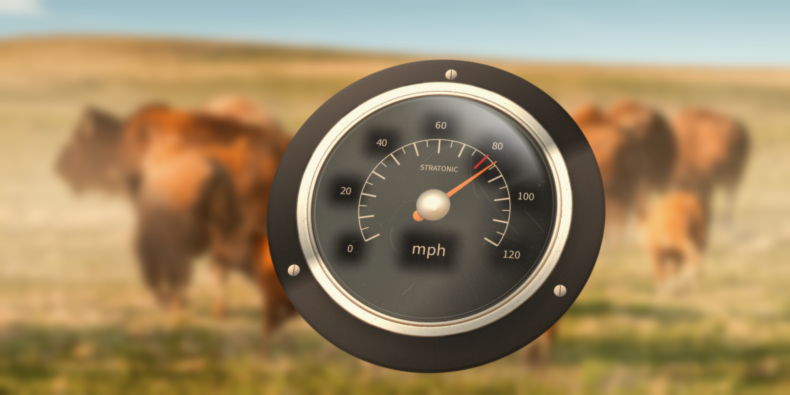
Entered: 85 mph
